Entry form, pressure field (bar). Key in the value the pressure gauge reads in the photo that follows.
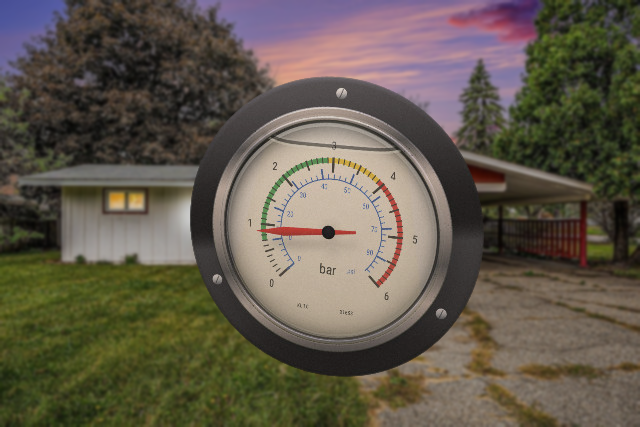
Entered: 0.9 bar
